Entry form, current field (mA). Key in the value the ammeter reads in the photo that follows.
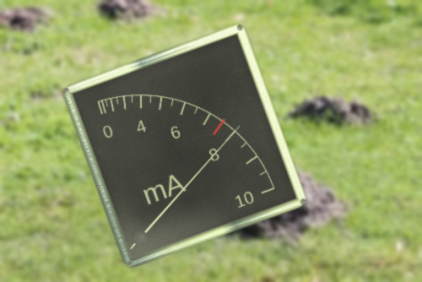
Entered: 8 mA
